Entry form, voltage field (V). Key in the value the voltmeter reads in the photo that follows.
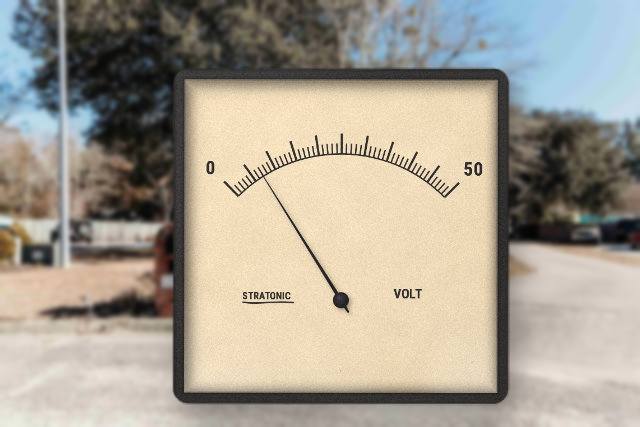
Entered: 7 V
